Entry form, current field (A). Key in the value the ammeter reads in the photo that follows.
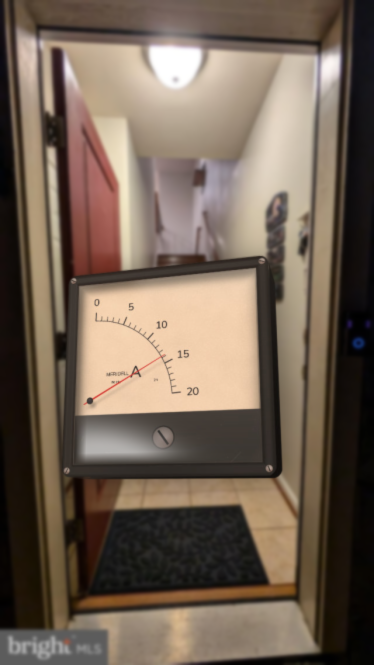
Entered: 14 A
